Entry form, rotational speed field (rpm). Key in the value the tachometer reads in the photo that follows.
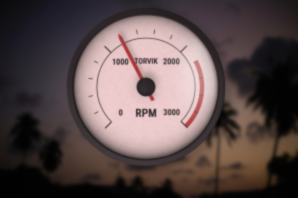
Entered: 1200 rpm
